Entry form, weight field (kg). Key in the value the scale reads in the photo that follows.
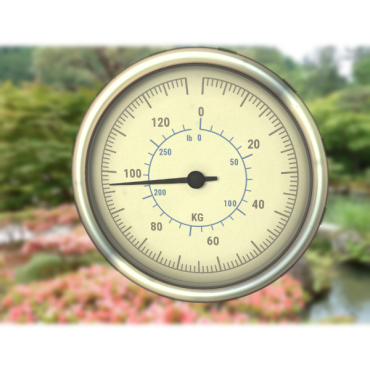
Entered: 97 kg
